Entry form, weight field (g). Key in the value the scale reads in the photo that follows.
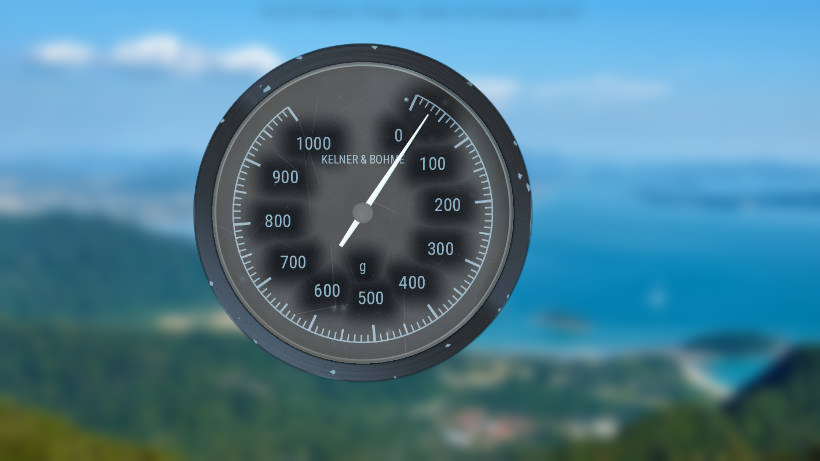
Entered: 30 g
